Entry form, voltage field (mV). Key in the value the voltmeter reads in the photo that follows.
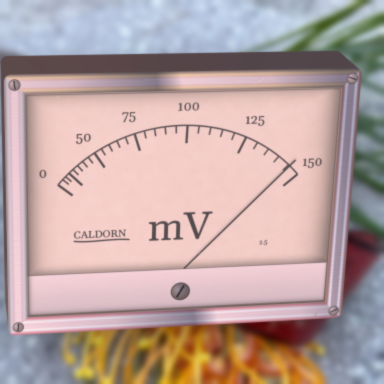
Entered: 145 mV
